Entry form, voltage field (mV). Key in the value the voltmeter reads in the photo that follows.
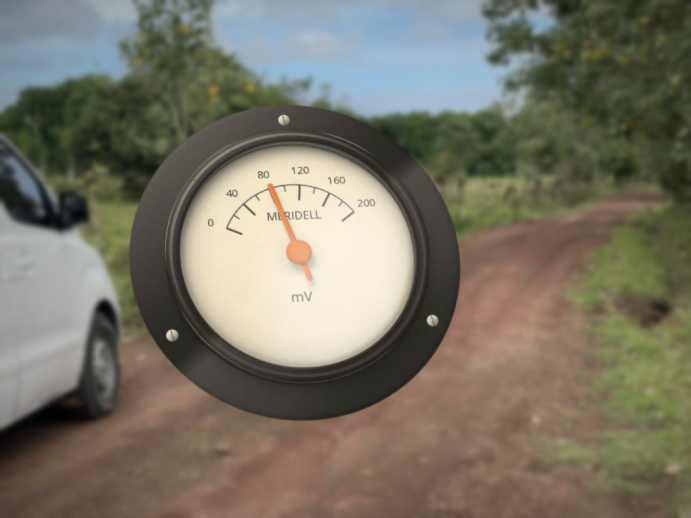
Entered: 80 mV
